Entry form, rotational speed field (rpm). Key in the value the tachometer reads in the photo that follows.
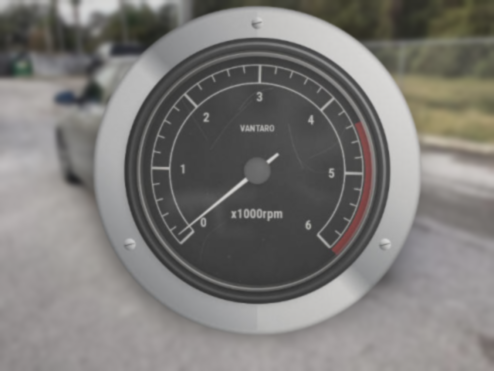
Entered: 100 rpm
